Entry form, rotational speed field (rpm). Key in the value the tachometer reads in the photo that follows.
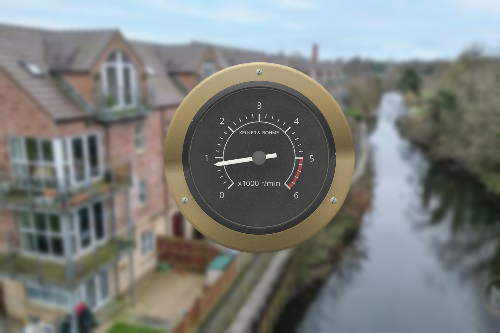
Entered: 800 rpm
